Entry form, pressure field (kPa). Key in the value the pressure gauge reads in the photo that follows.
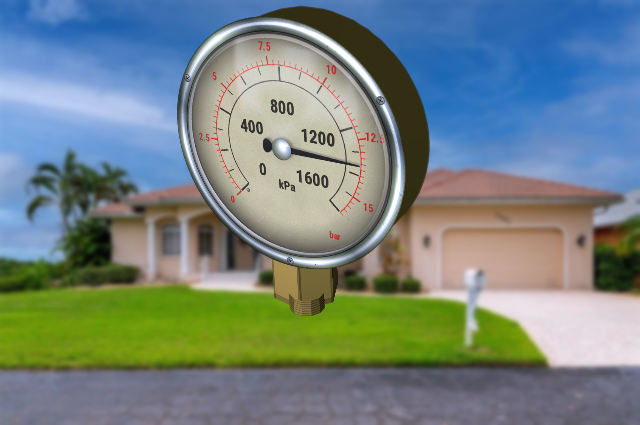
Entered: 1350 kPa
